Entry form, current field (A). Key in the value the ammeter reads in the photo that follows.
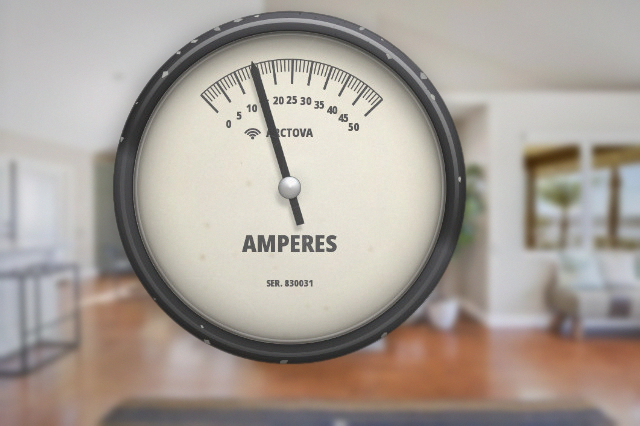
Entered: 15 A
